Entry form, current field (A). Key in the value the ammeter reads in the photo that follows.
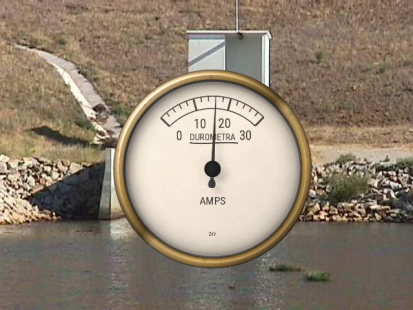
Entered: 16 A
